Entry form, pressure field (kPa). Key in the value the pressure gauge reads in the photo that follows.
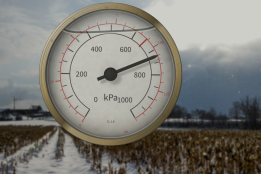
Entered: 725 kPa
